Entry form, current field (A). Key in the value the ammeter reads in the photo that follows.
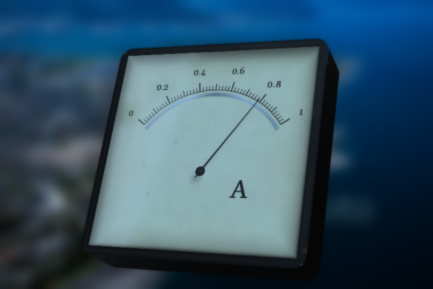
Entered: 0.8 A
